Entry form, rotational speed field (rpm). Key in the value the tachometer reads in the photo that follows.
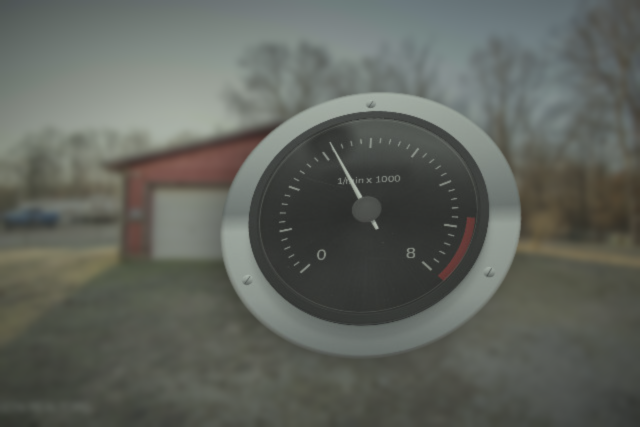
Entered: 3200 rpm
